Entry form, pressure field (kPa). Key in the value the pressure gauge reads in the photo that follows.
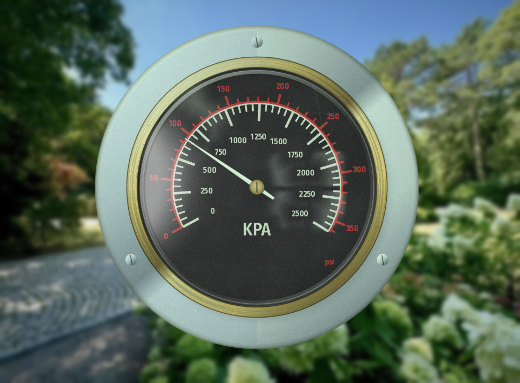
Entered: 650 kPa
